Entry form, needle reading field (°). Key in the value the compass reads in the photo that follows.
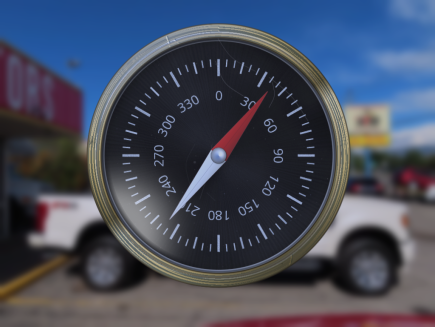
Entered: 37.5 °
